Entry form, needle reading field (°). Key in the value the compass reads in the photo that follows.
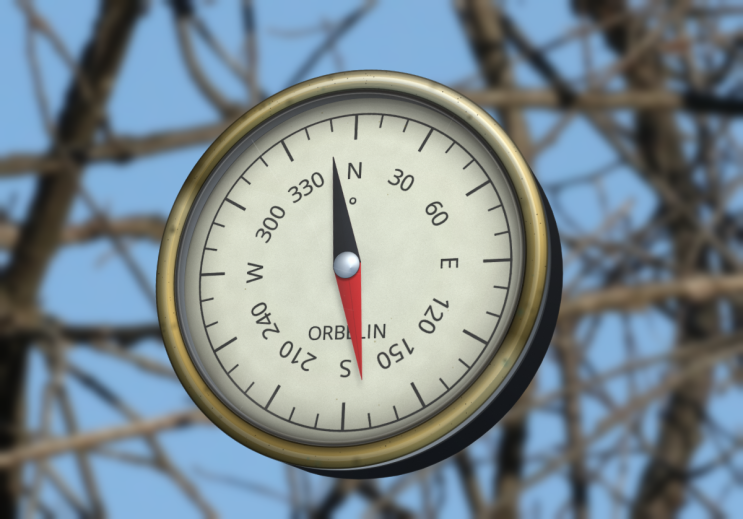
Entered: 170 °
